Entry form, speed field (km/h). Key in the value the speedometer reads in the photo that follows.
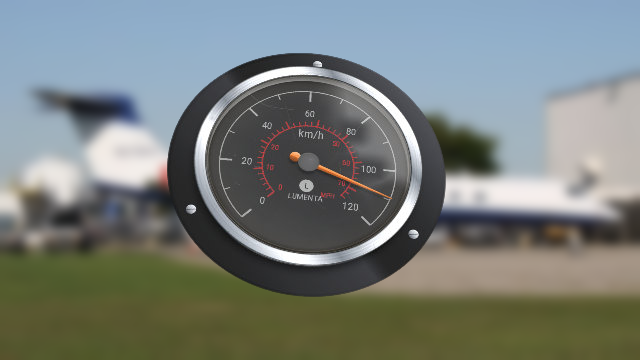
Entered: 110 km/h
